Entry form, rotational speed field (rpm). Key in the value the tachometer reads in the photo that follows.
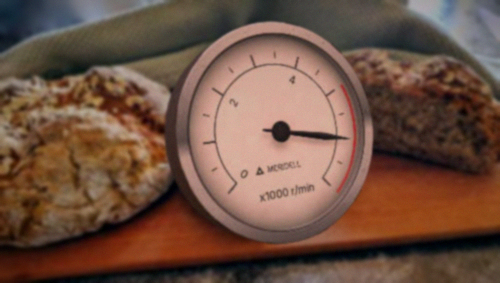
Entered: 6000 rpm
